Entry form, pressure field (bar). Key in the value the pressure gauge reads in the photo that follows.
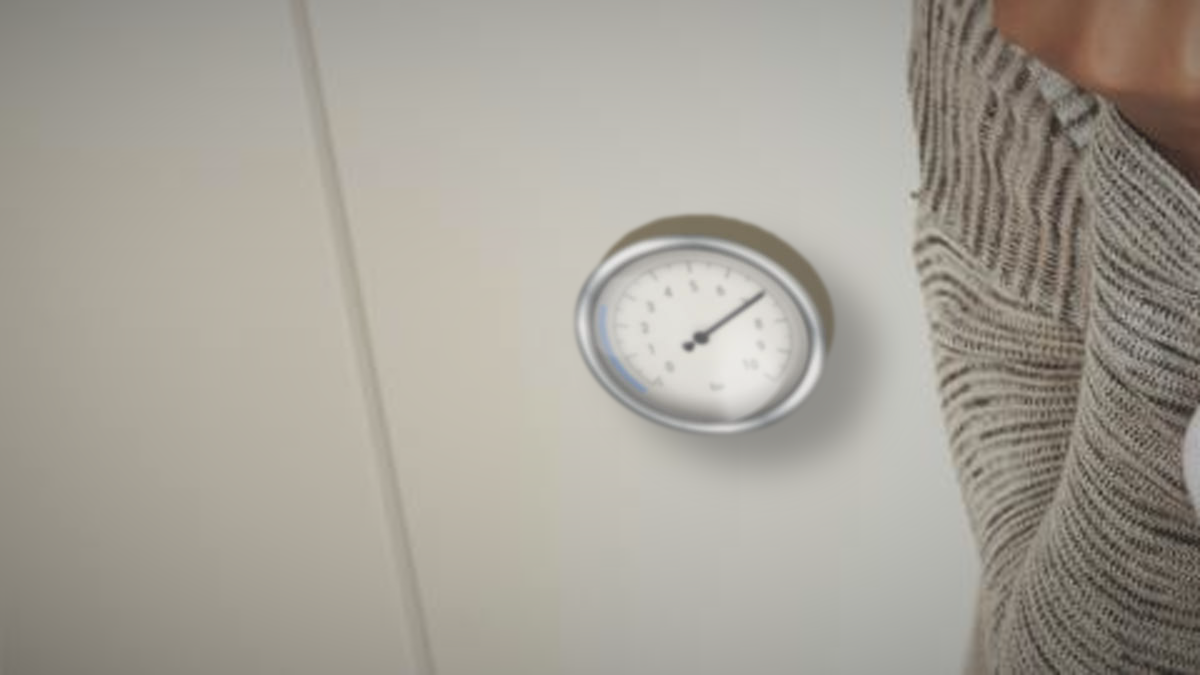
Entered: 7 bar
